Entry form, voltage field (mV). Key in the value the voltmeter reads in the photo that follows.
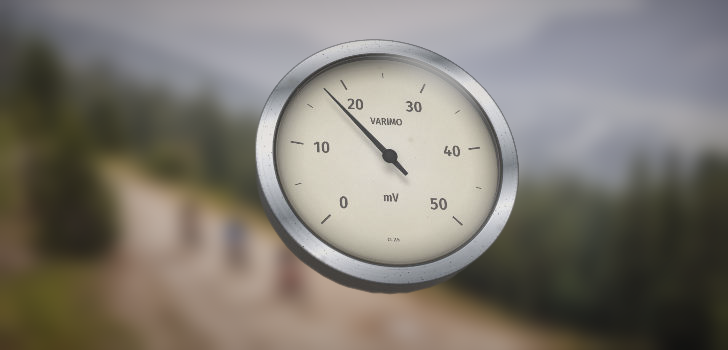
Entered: 17.5 mV
